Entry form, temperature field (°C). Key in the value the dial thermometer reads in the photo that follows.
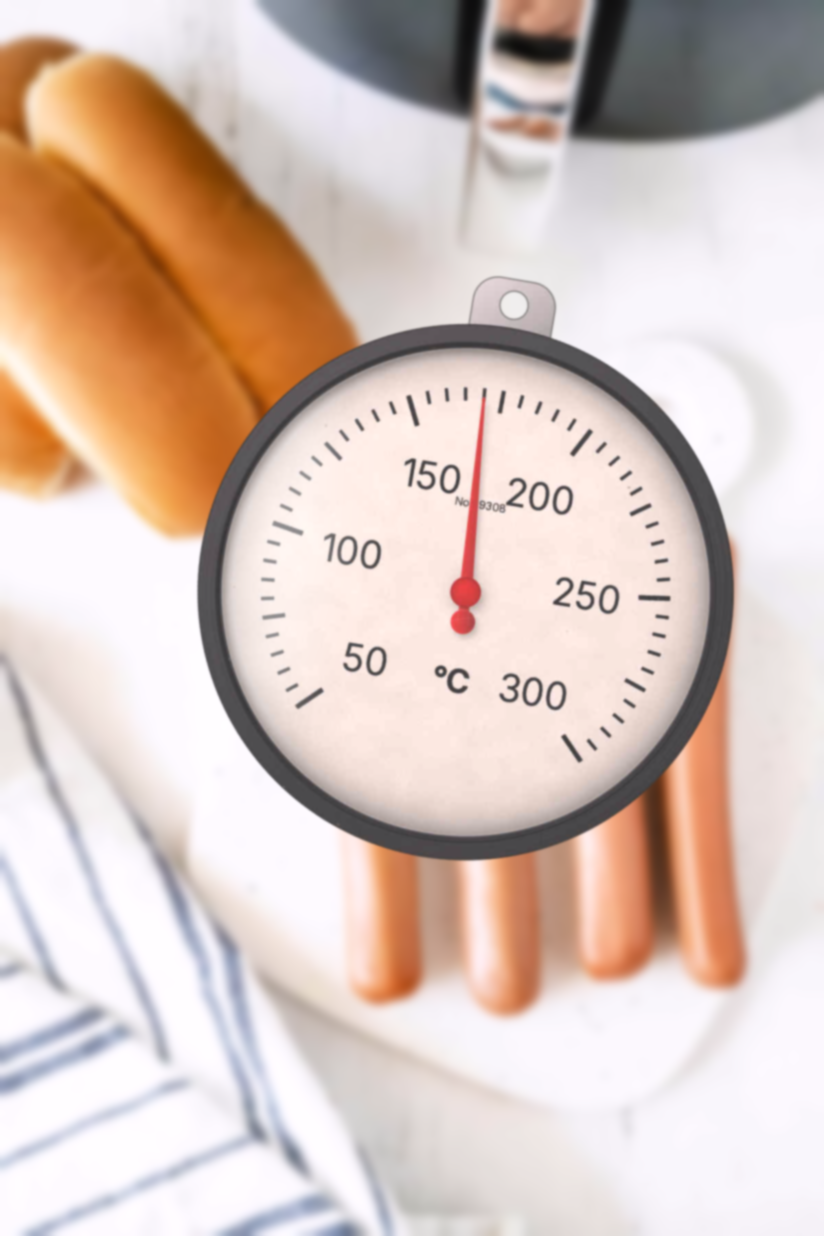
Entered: 170 °C
